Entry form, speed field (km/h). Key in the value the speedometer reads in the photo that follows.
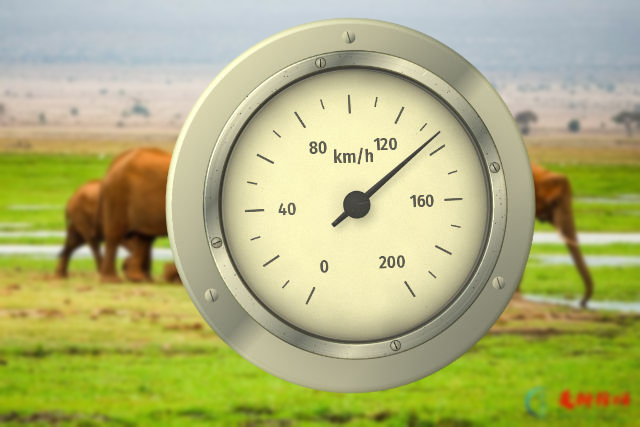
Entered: 135 km/h
